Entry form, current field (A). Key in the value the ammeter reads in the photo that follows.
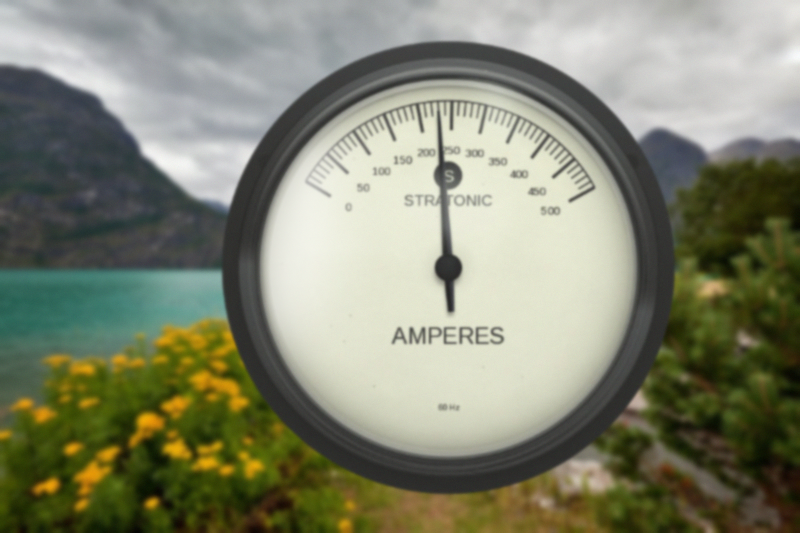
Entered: 230 A
